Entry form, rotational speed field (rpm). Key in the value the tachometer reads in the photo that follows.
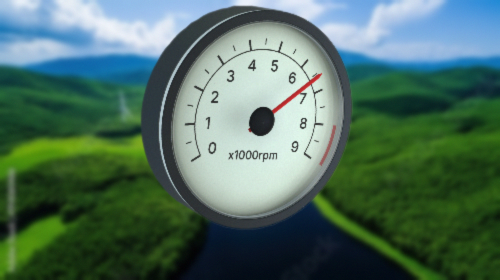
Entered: 6500 rpm
